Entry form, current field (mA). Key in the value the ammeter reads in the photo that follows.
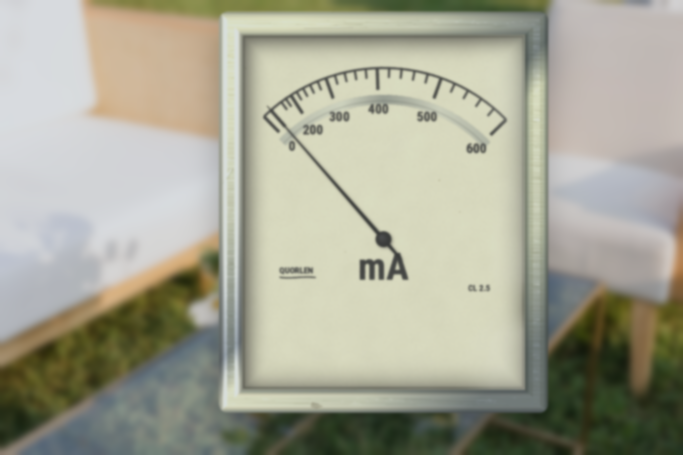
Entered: 100 mA
